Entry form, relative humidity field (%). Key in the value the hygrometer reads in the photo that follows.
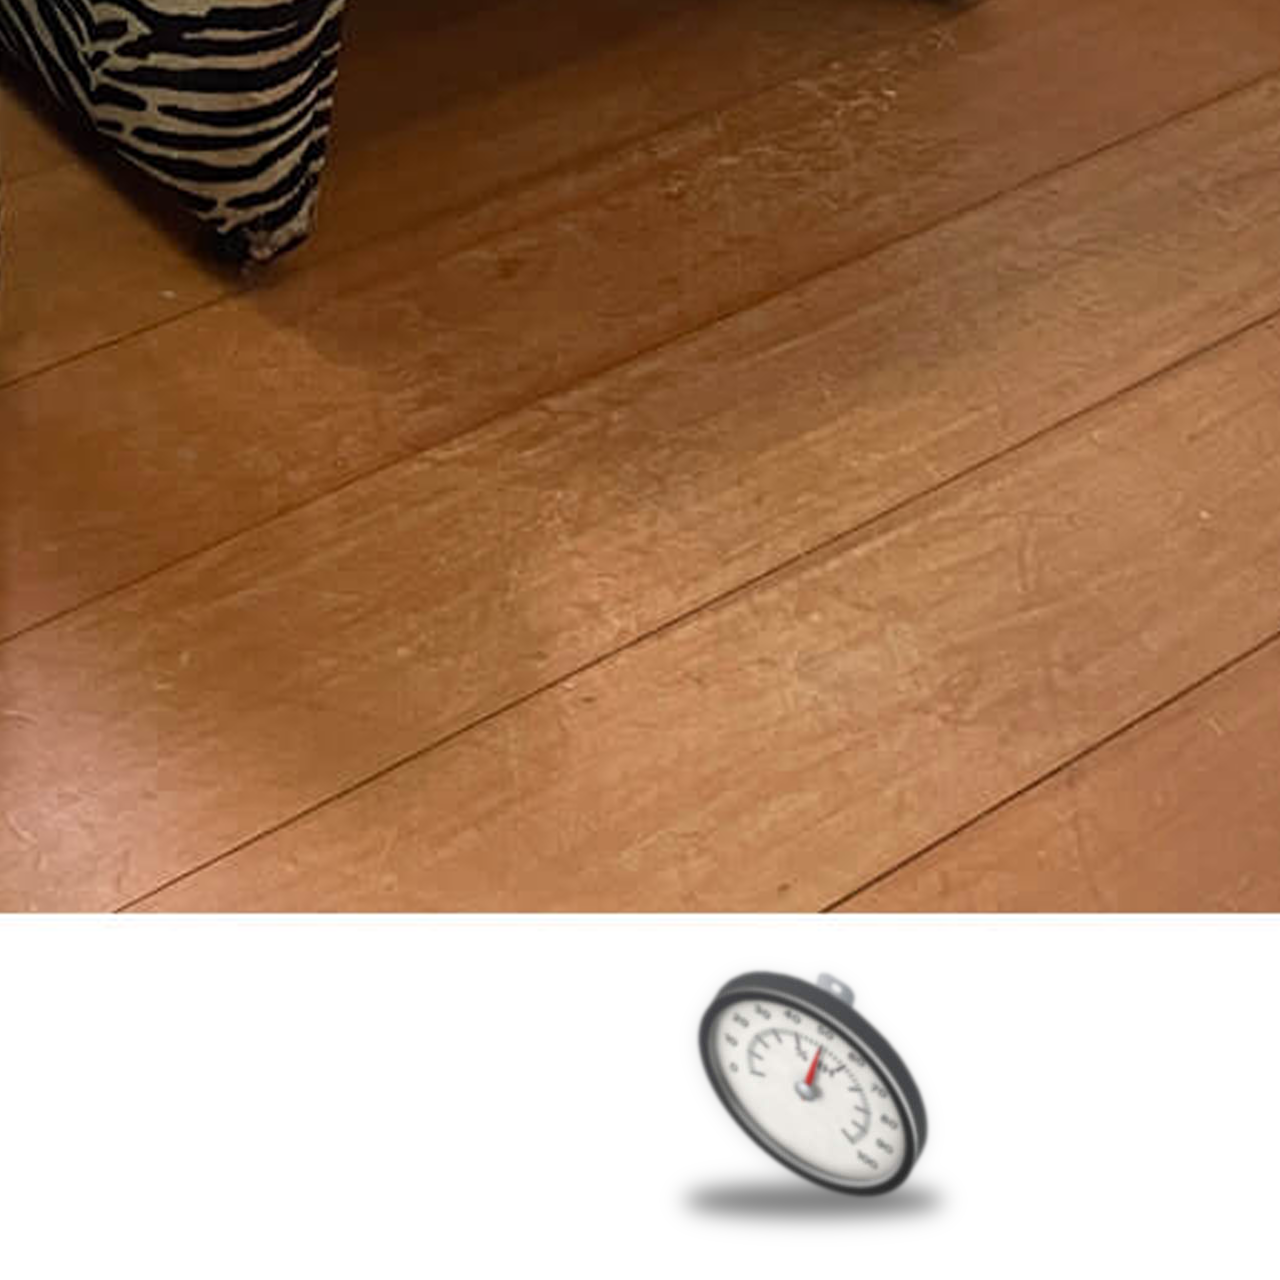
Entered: 50 %
